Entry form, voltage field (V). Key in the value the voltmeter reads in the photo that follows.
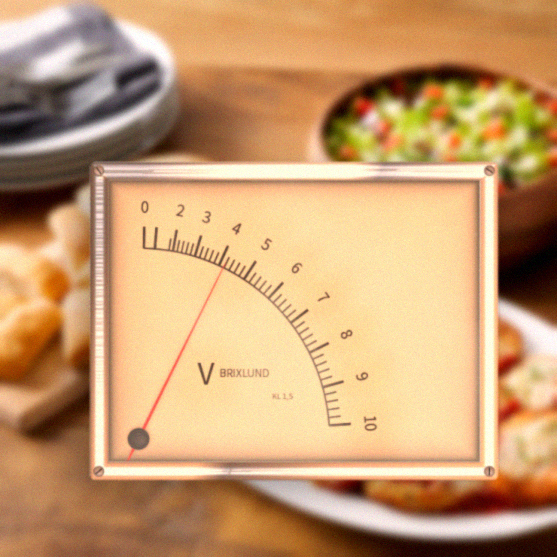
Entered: 4.2 V
